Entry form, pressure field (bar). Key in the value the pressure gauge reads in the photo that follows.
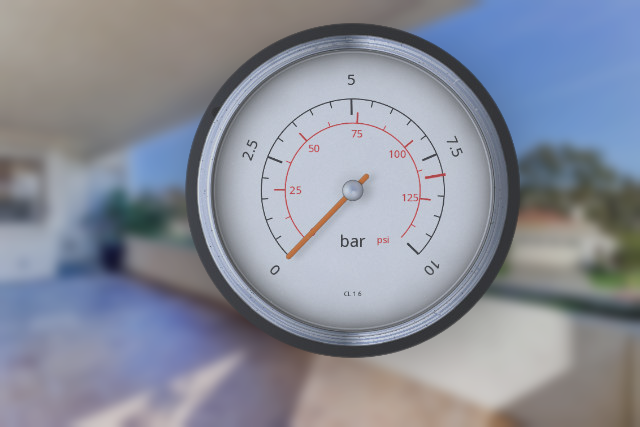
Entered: 0 bar
